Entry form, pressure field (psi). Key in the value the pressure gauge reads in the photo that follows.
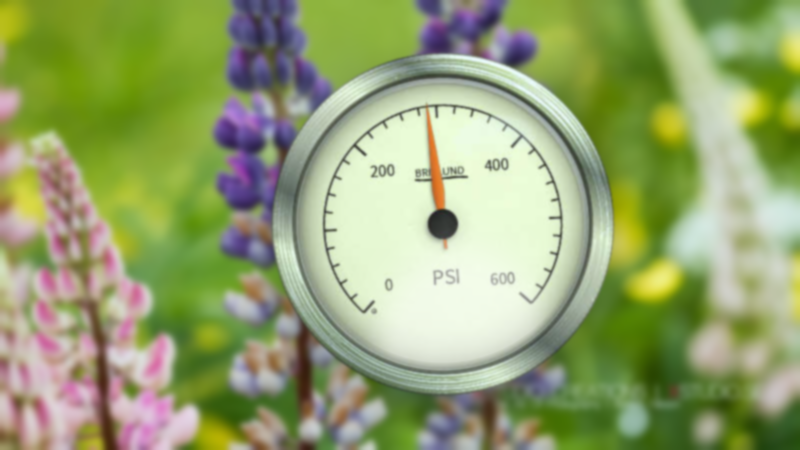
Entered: 290 psi
